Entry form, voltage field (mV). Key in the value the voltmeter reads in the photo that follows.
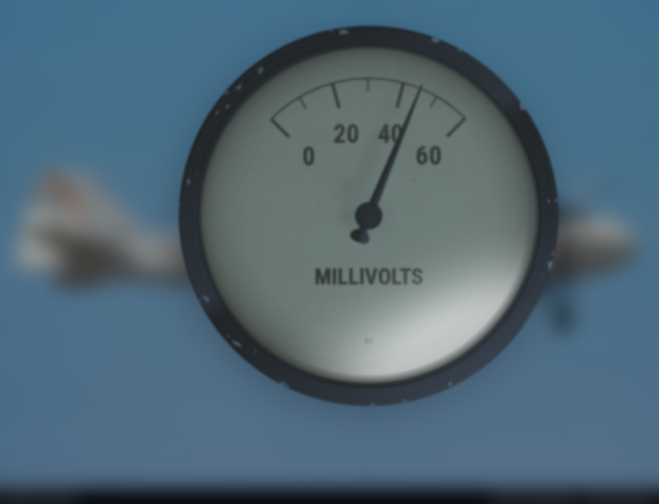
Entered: 45 mV
